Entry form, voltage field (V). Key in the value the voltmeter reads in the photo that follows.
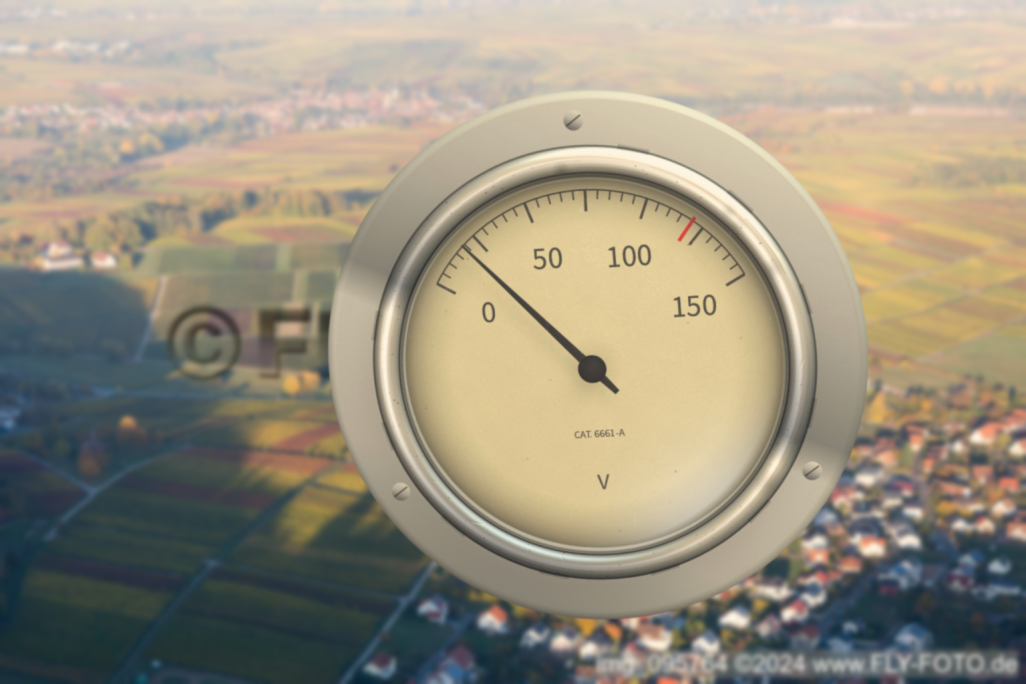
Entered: 20 V
